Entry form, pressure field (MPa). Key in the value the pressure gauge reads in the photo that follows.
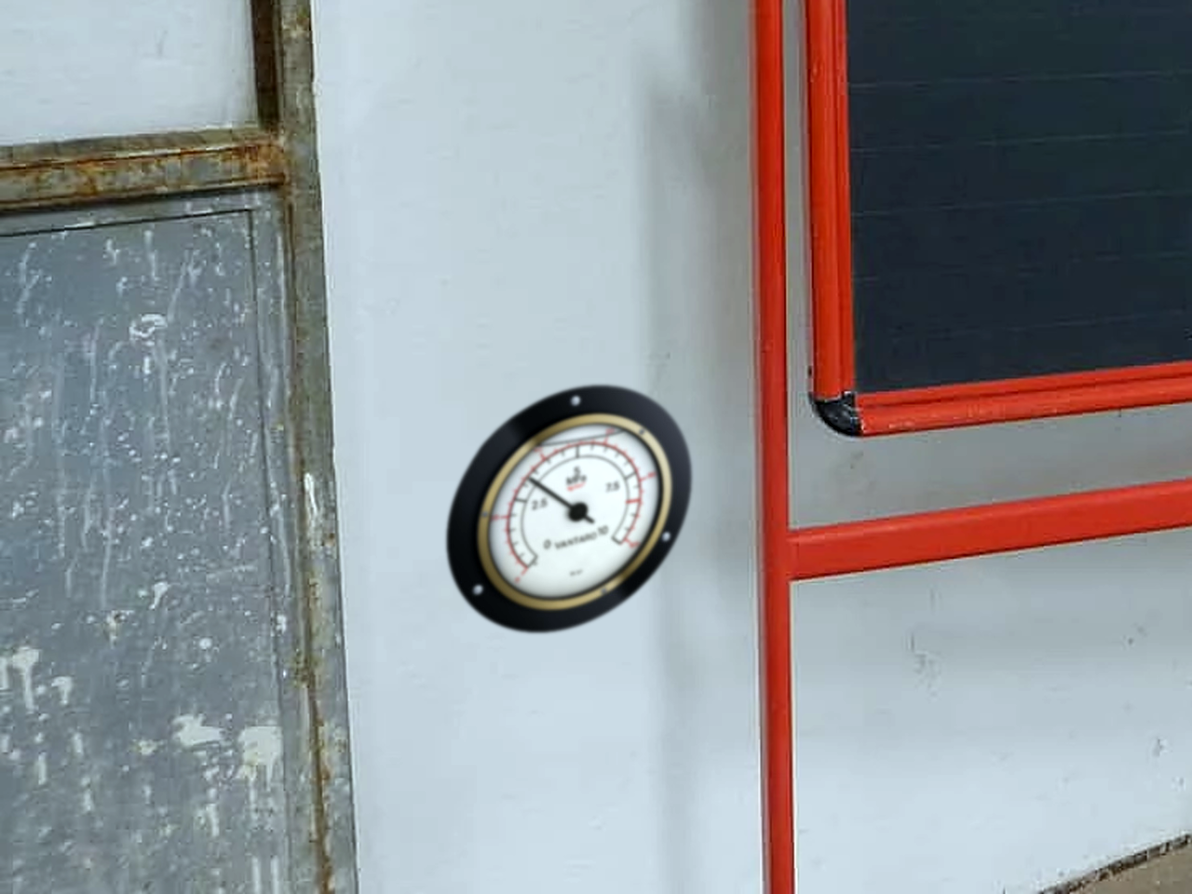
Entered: 3.25 MPa
